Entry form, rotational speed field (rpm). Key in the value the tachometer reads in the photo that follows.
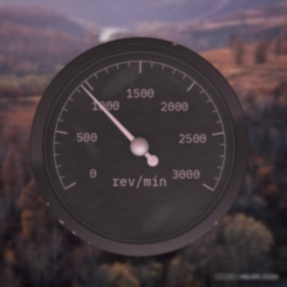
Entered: 950 rpm
